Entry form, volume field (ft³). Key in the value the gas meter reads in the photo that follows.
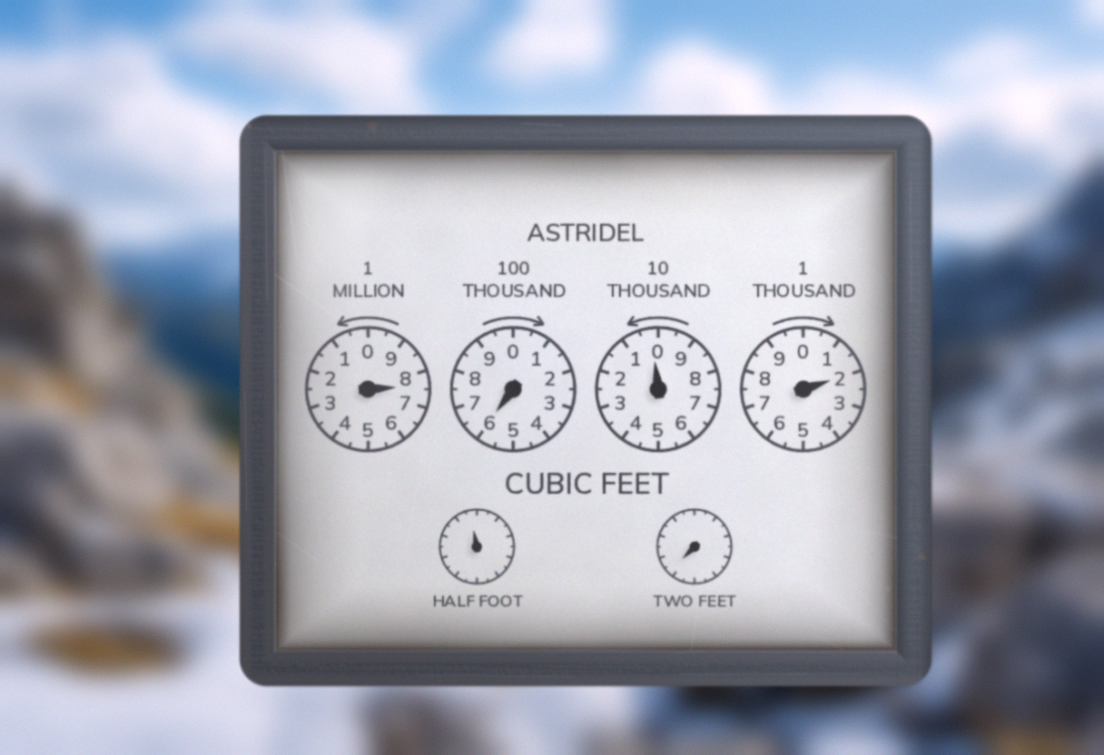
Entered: 760200 ft³
